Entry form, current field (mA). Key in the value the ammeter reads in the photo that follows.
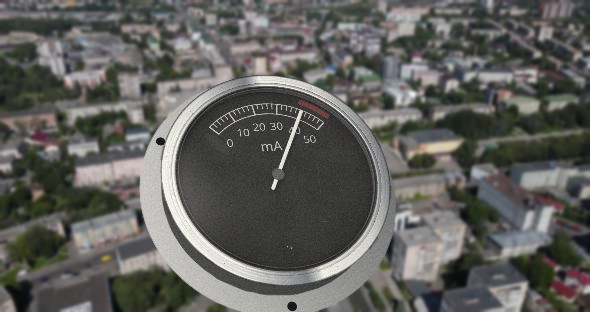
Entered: 40 mA
